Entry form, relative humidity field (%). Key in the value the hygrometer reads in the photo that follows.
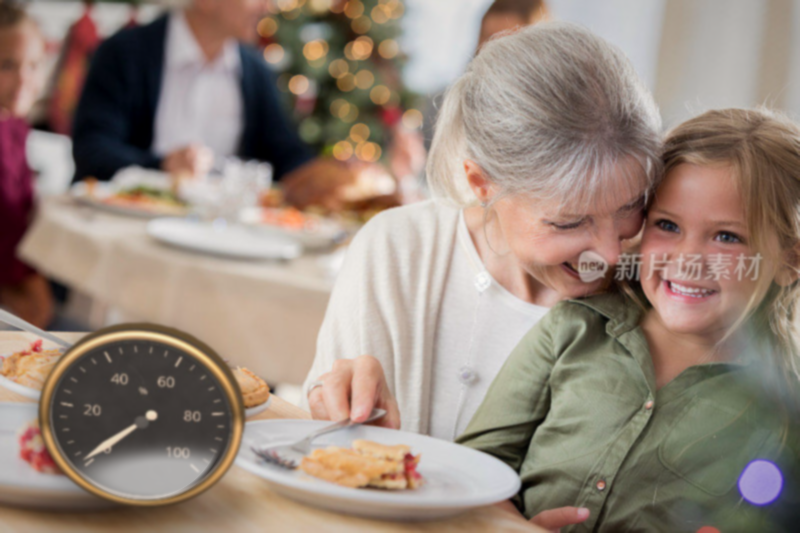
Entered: 2 %
